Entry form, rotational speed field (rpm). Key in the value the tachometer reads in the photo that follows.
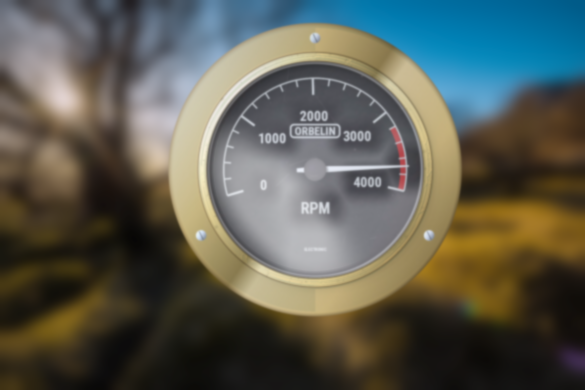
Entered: 3700 rpm
